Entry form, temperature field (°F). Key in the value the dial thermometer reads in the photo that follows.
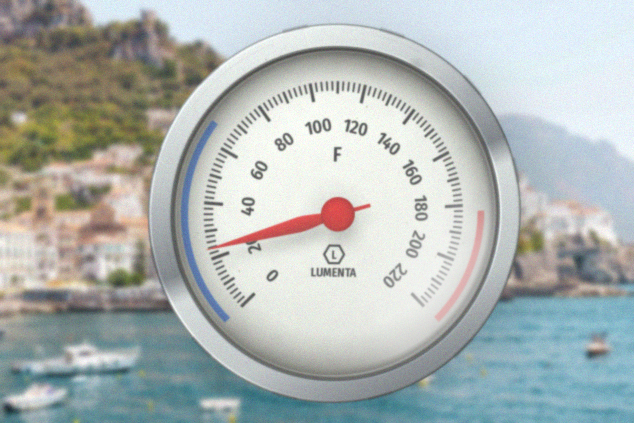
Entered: 24 °F
